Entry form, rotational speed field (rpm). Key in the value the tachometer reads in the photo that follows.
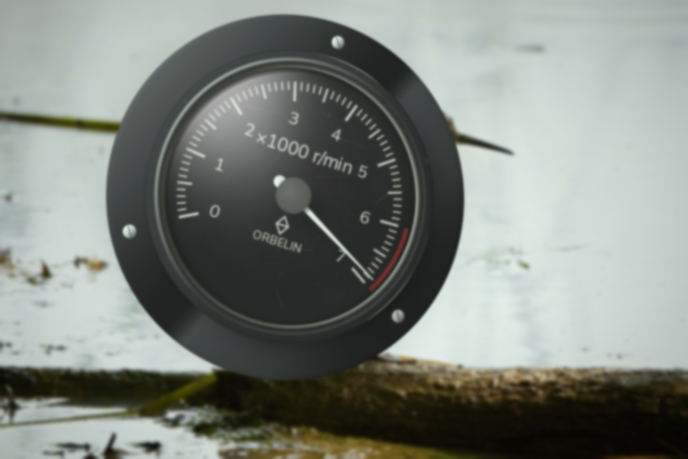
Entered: 6900 rpm
